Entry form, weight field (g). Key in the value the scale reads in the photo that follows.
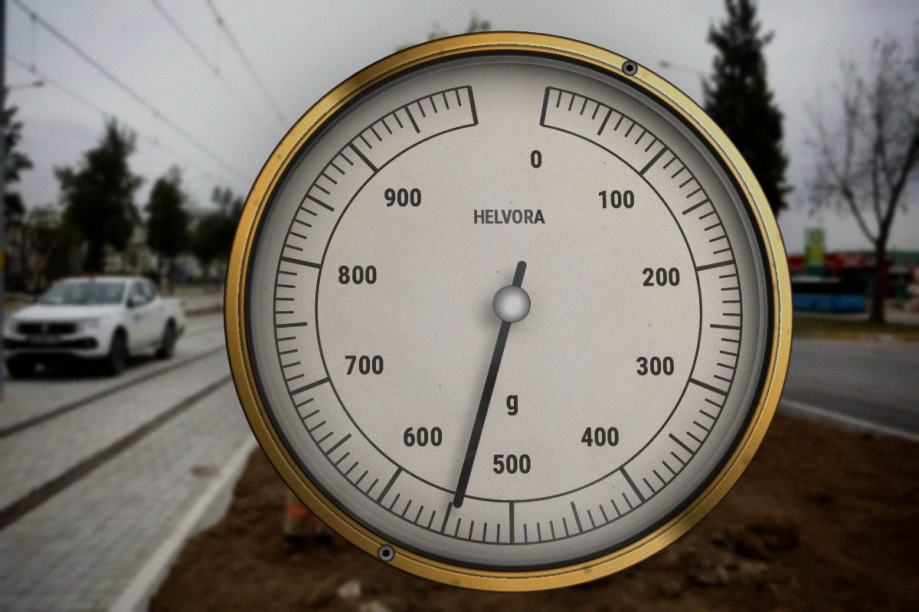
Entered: 545 g
